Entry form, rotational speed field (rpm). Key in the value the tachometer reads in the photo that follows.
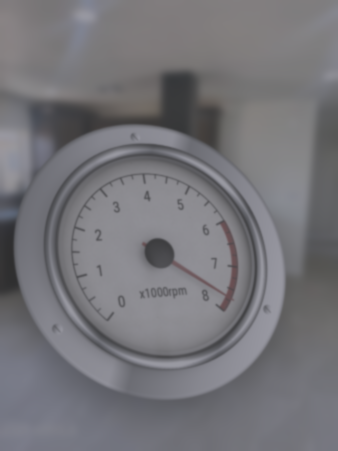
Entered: 7750 rpm
